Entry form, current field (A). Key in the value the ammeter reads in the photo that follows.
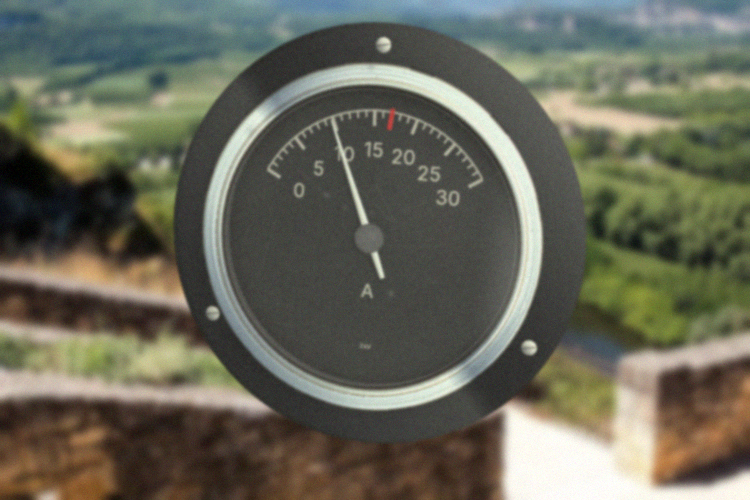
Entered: 10 A
